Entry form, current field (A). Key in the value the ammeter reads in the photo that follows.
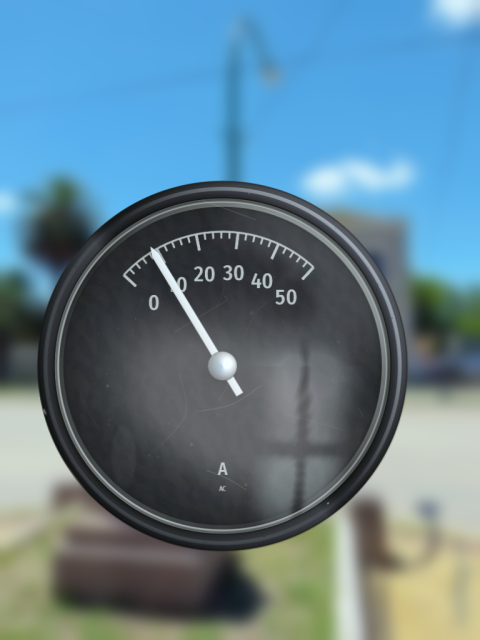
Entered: 9 A
